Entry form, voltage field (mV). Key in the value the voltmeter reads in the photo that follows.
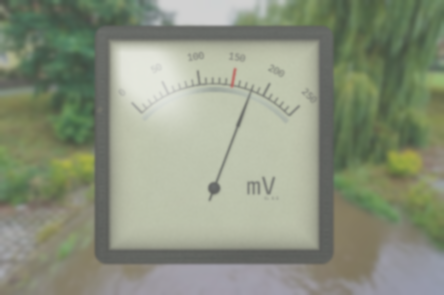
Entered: 180 mV
